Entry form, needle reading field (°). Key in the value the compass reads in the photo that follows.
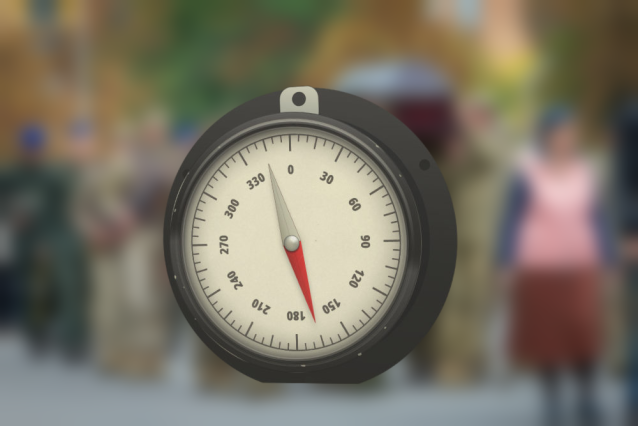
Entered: 165 °
